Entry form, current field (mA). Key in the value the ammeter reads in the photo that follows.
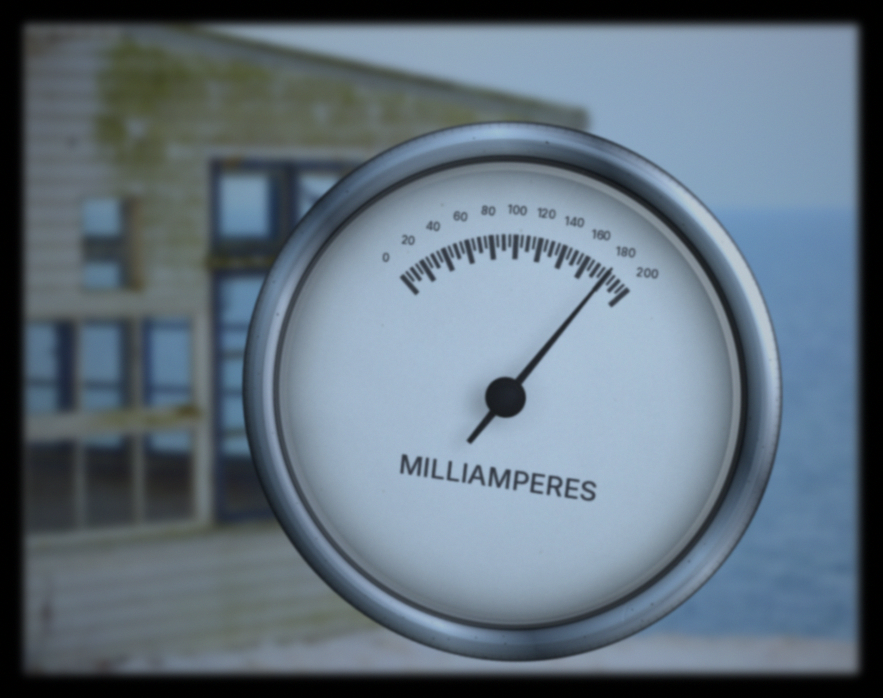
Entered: 180 mA
